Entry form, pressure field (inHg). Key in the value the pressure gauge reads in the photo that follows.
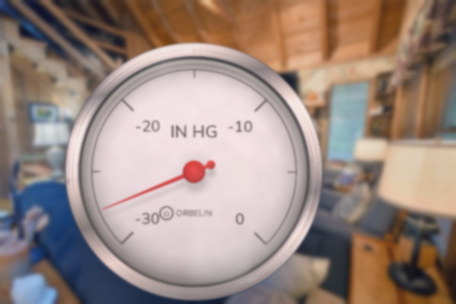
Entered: -27.5 inHg
